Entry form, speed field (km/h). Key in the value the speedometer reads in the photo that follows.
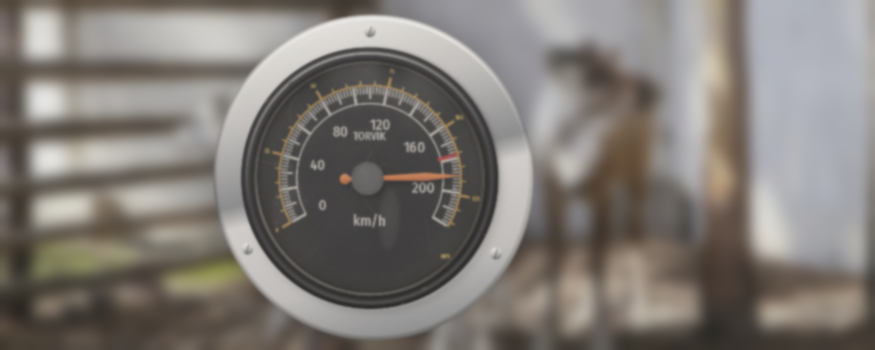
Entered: 190 km/h
